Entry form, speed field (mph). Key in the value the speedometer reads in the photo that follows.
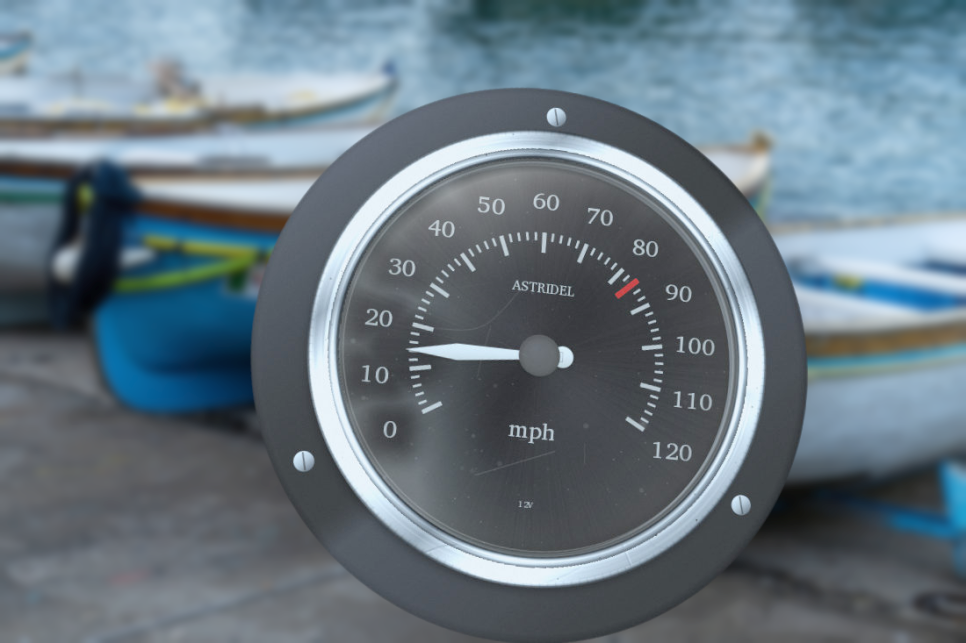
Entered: 14 mph
